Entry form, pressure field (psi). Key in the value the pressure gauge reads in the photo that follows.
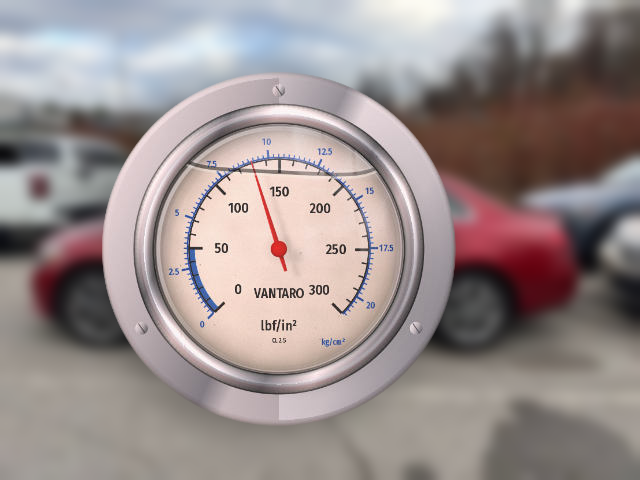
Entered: 130 psi
